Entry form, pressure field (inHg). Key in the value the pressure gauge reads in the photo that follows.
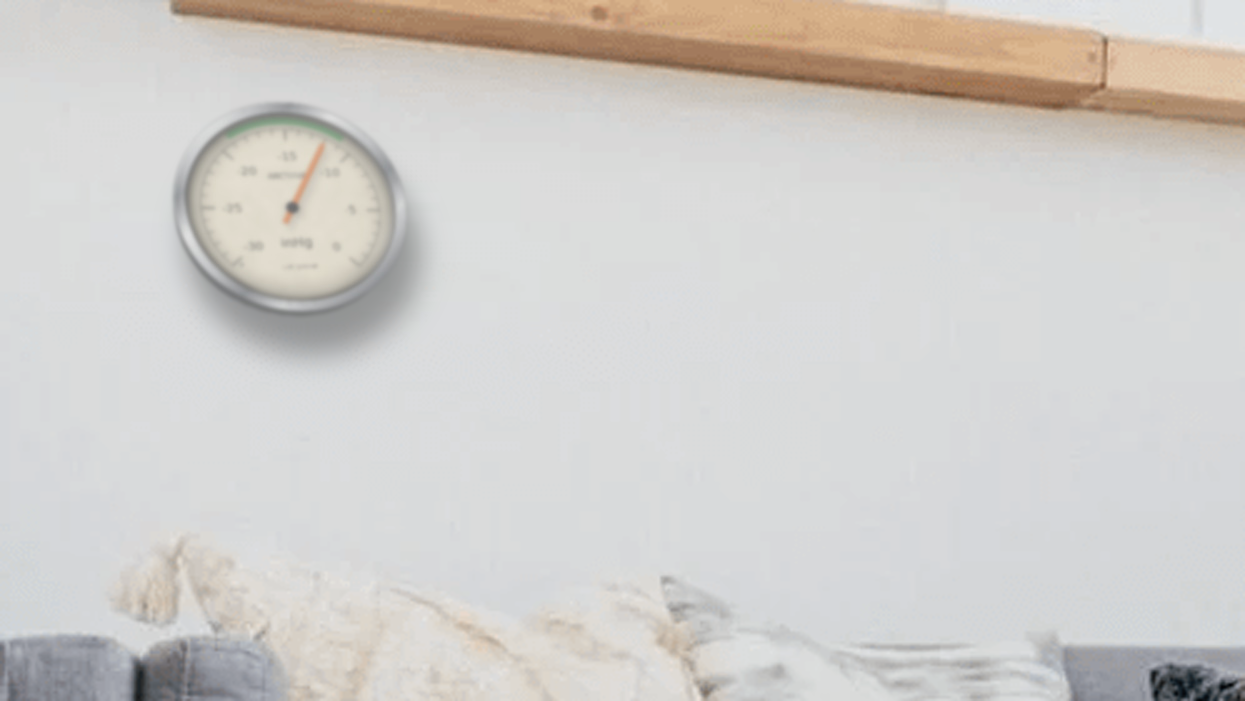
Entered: -12 inHg
